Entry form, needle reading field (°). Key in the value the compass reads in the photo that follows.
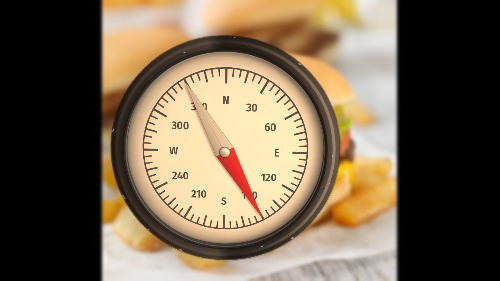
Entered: 150 °
